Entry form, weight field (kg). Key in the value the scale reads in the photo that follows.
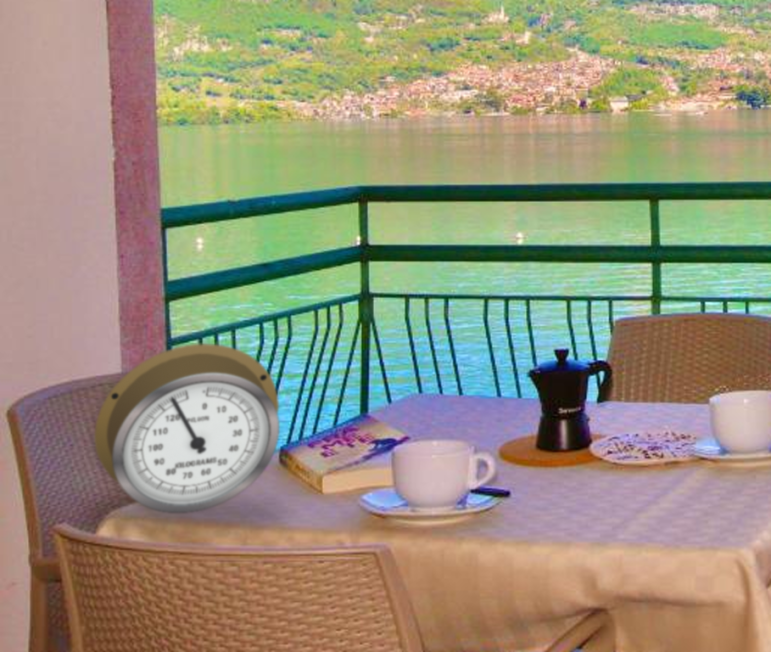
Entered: 125 kg
